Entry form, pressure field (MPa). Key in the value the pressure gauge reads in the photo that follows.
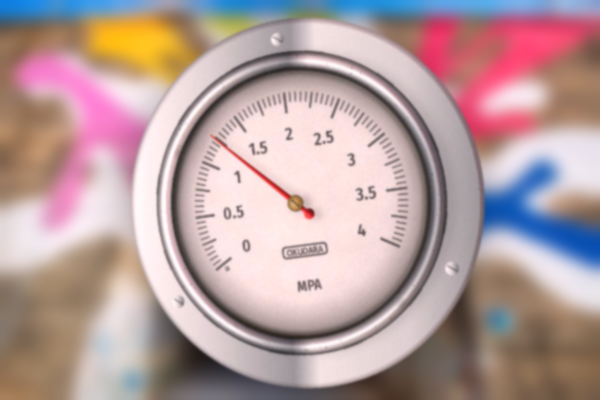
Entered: 1.25 MPa
